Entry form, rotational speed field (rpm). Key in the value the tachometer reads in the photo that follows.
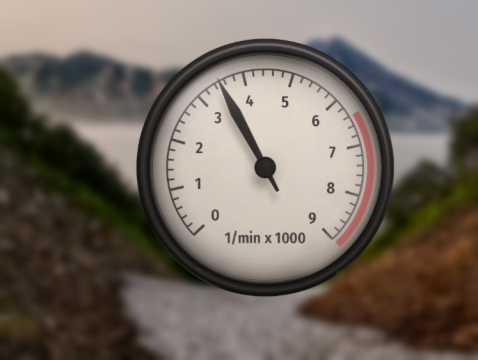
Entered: 3500 rpm
